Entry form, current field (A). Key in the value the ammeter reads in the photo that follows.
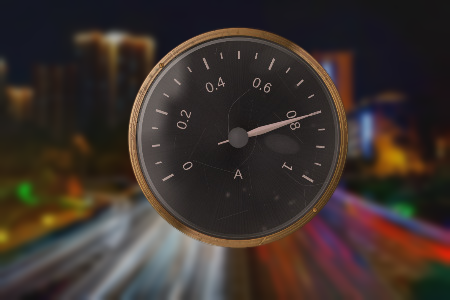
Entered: 0.8 A
